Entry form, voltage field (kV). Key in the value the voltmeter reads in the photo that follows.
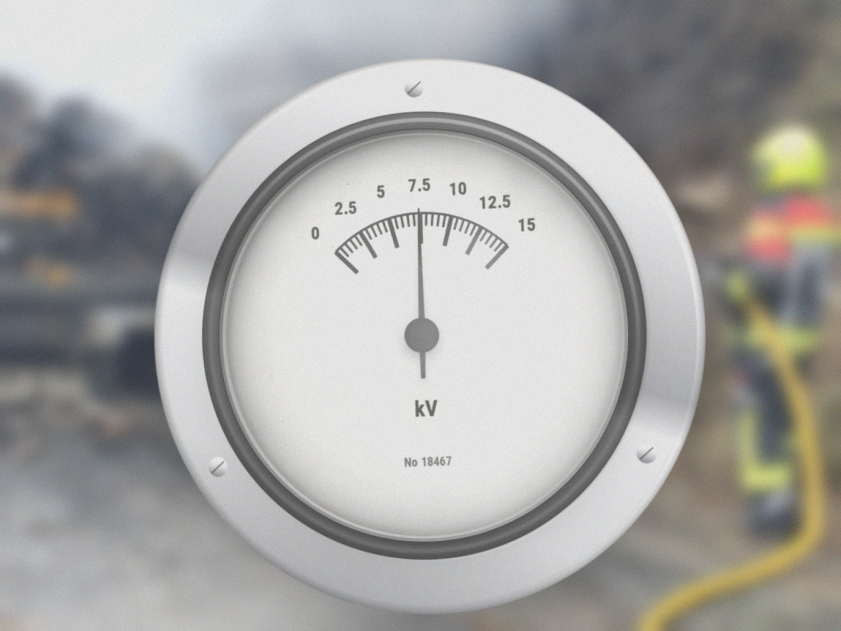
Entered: 7.5 kV
